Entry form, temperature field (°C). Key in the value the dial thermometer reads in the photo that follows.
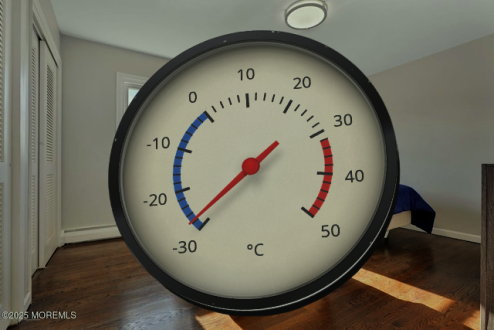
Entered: -28 °C
